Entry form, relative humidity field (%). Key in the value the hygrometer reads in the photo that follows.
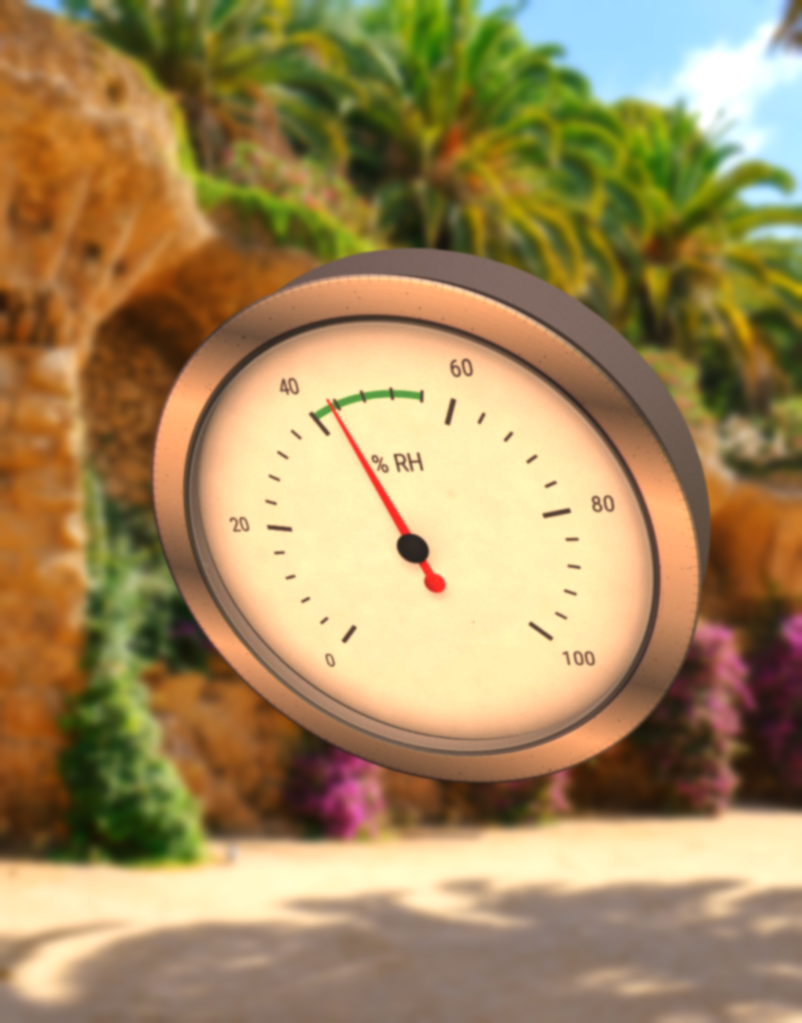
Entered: 44 %
